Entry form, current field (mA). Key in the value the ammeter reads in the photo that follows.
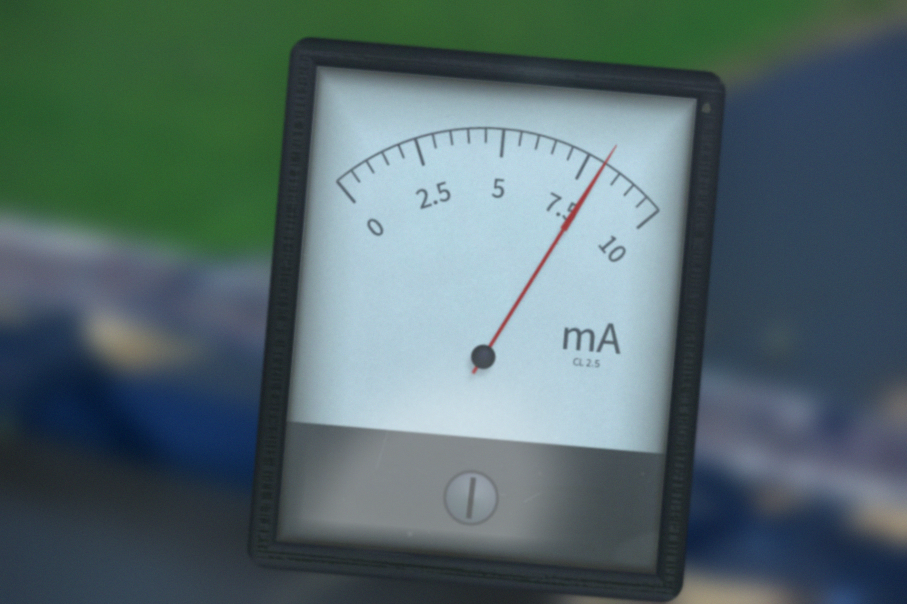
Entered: 8 mA
